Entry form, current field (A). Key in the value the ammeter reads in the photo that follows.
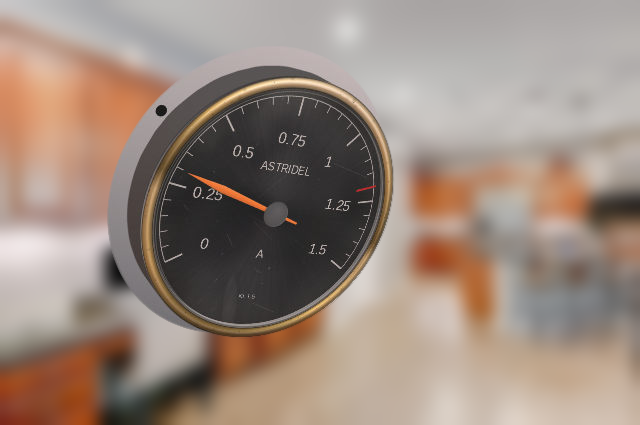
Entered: 0.3 A
